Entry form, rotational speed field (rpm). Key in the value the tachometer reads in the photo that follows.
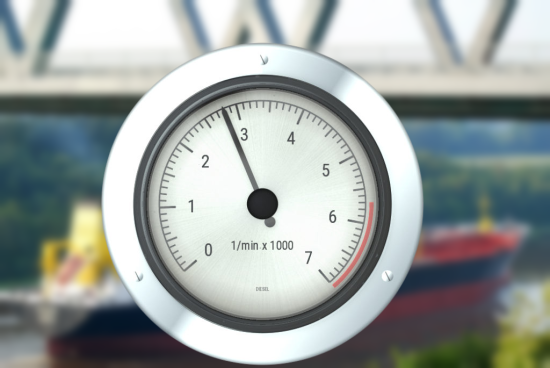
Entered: 2800 rpm
